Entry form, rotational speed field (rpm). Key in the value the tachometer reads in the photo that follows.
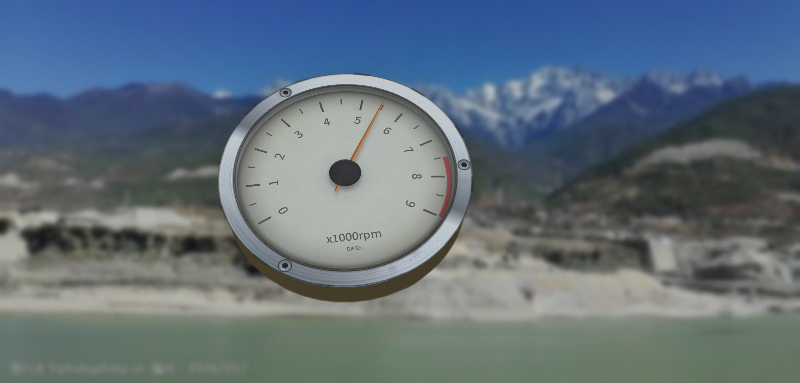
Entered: 5500 rpm
